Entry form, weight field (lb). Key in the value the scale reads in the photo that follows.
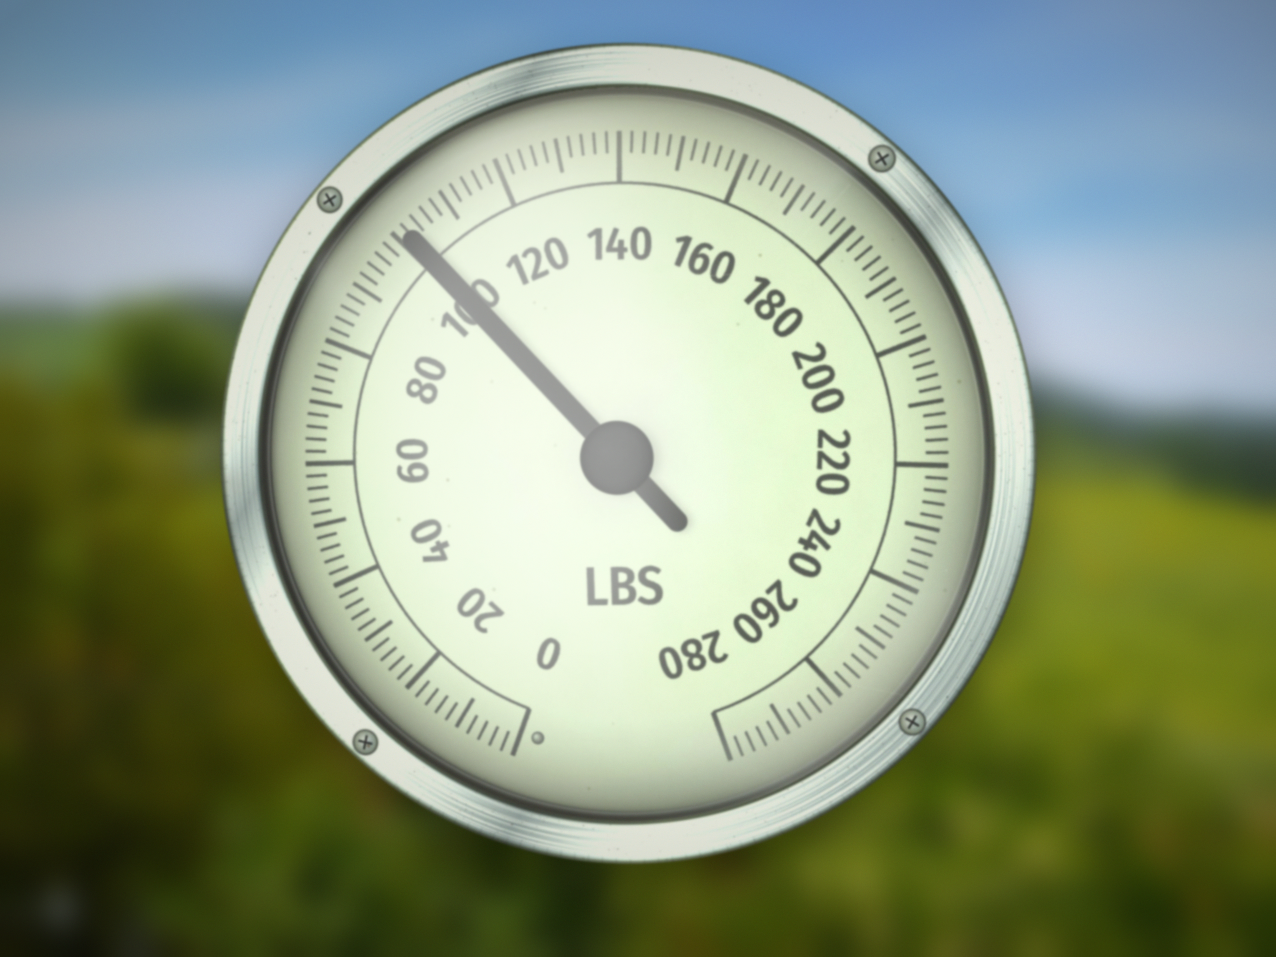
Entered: 102 lb
